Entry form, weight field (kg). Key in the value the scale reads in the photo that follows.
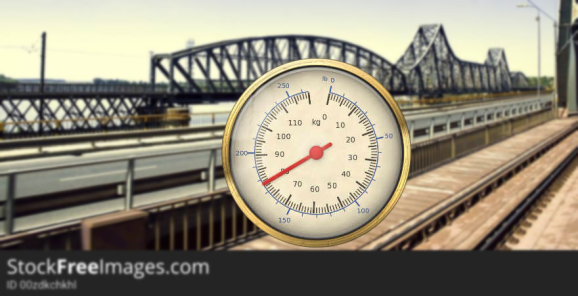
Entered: 80 kg
